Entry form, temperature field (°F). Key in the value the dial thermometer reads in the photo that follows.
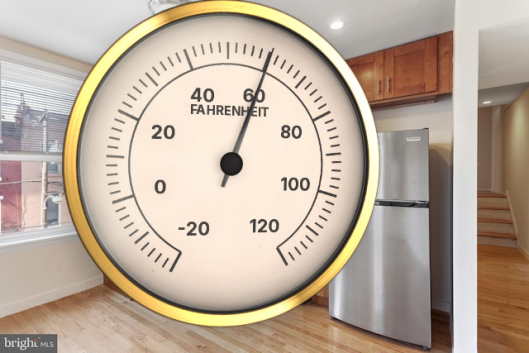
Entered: 60 °F
